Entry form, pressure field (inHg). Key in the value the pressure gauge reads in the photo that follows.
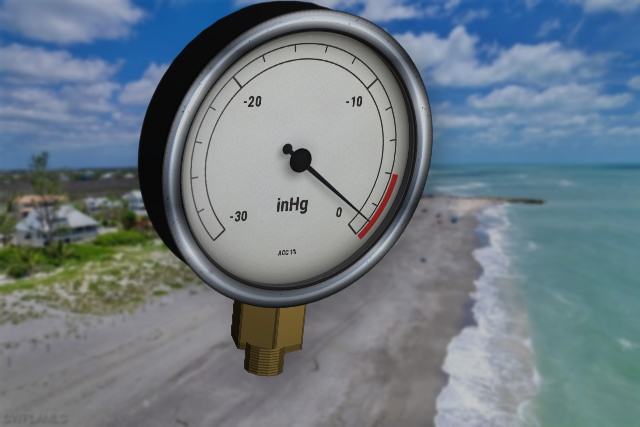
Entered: -1 inHg
